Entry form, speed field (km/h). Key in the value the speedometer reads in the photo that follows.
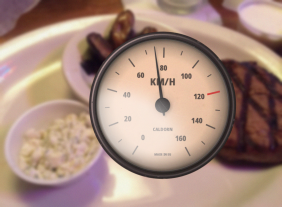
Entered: 75 km/h
